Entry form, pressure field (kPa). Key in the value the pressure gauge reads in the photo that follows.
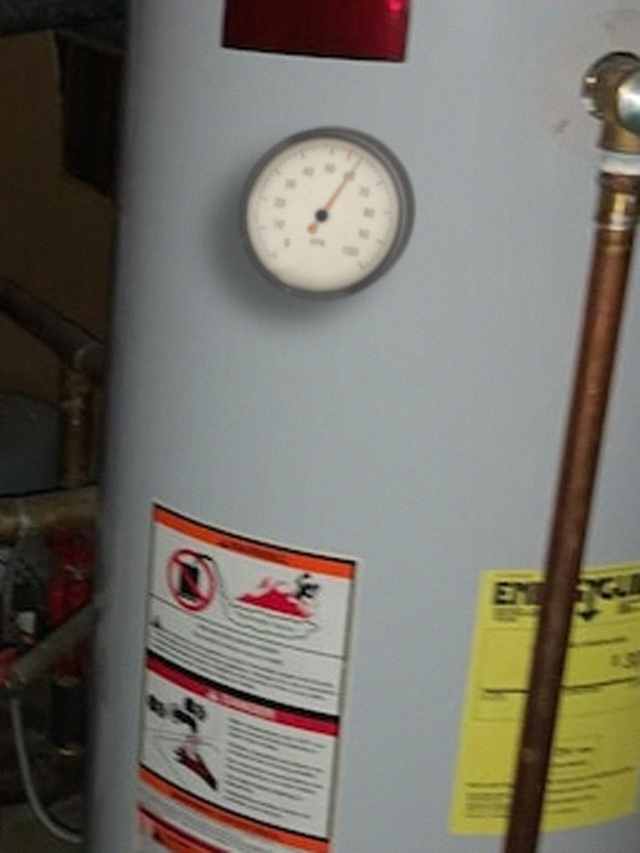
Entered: 60 kPa
